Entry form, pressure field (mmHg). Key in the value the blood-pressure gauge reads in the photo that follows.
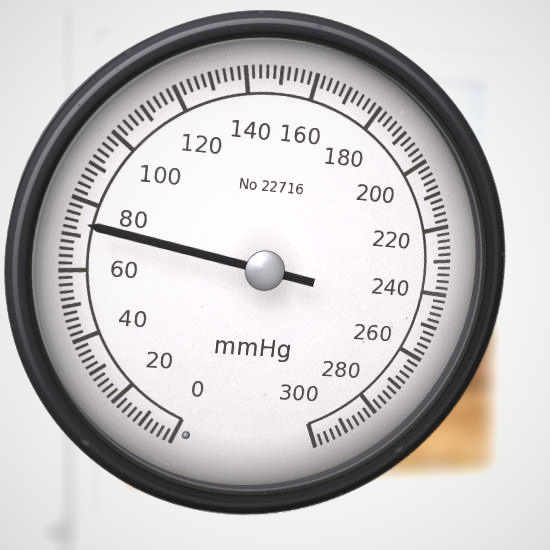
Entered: 74 mmHg
